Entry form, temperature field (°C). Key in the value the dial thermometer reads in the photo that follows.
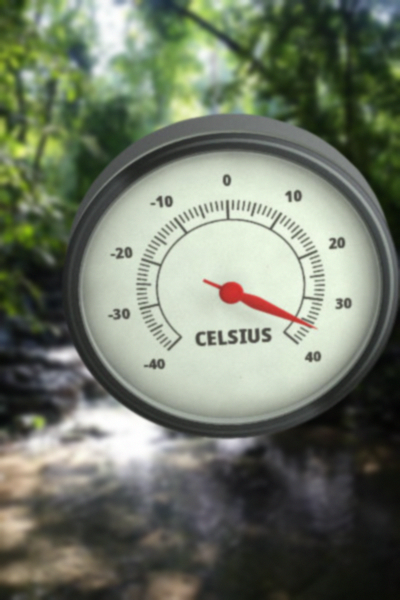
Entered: 35 °C
